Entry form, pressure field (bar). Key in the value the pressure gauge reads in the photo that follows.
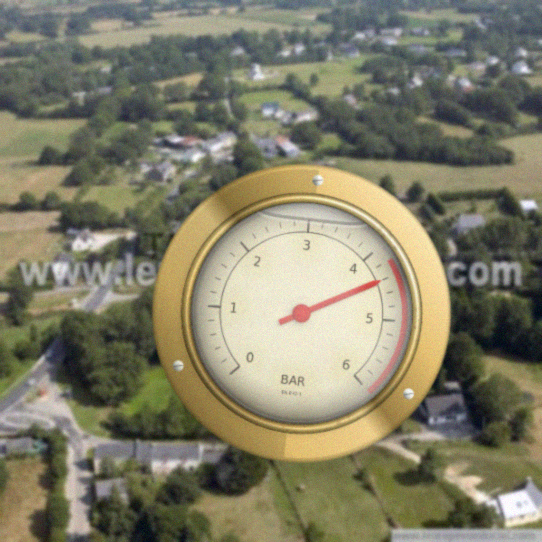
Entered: 4.4 bar
